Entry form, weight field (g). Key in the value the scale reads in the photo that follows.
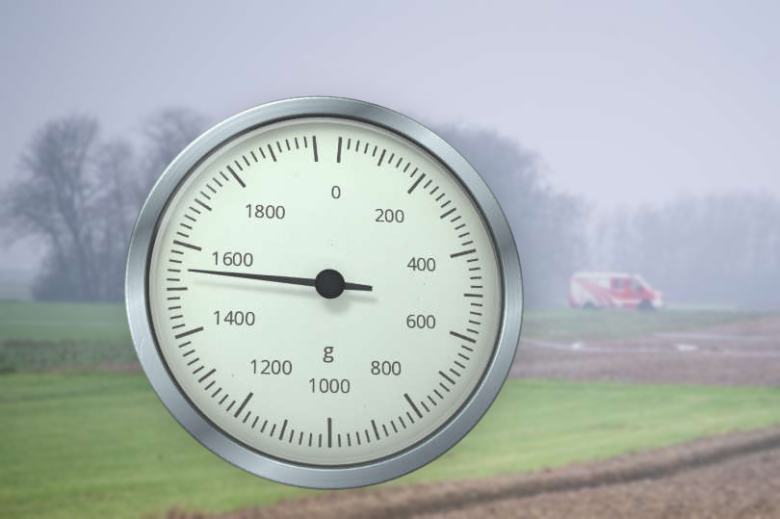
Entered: 1540 g
